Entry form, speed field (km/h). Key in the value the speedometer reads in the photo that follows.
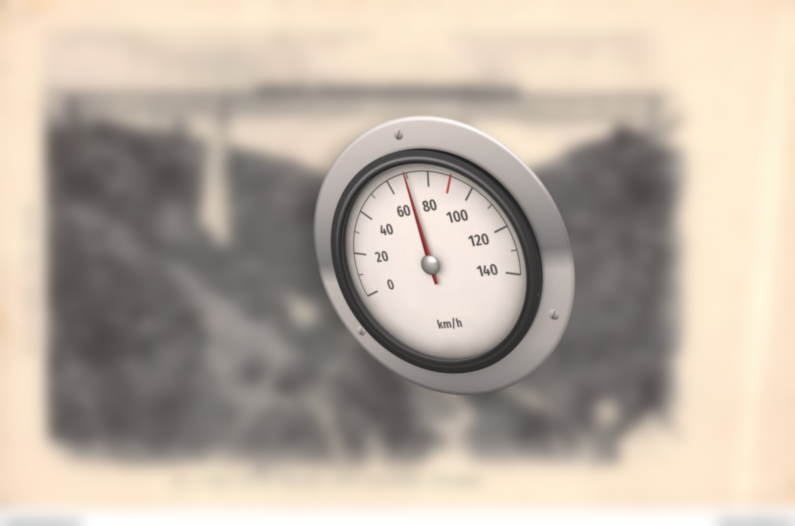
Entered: 70 km/h
